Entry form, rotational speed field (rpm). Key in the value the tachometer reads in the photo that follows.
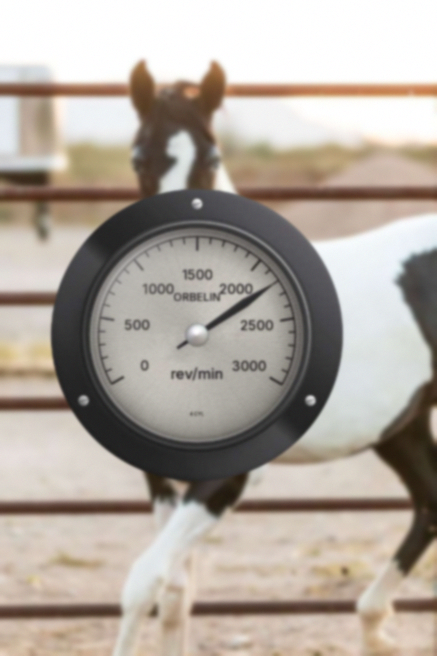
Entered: 2200 rpm
